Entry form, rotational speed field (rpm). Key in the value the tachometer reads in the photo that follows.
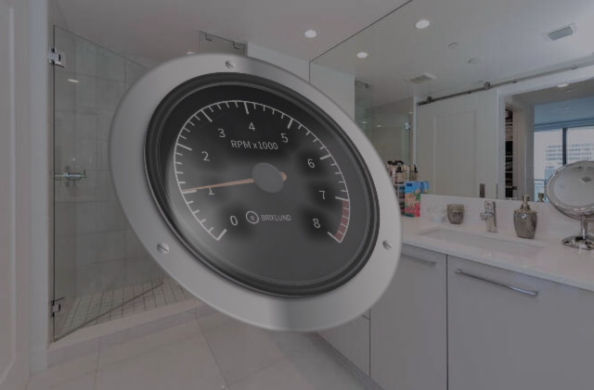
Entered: 1000 rpm
